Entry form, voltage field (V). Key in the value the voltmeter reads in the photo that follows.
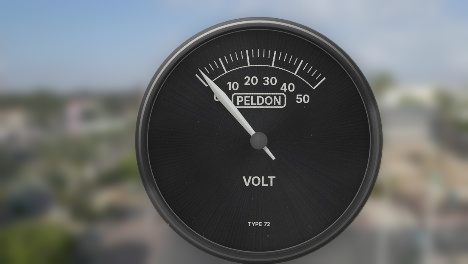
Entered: 2 V
